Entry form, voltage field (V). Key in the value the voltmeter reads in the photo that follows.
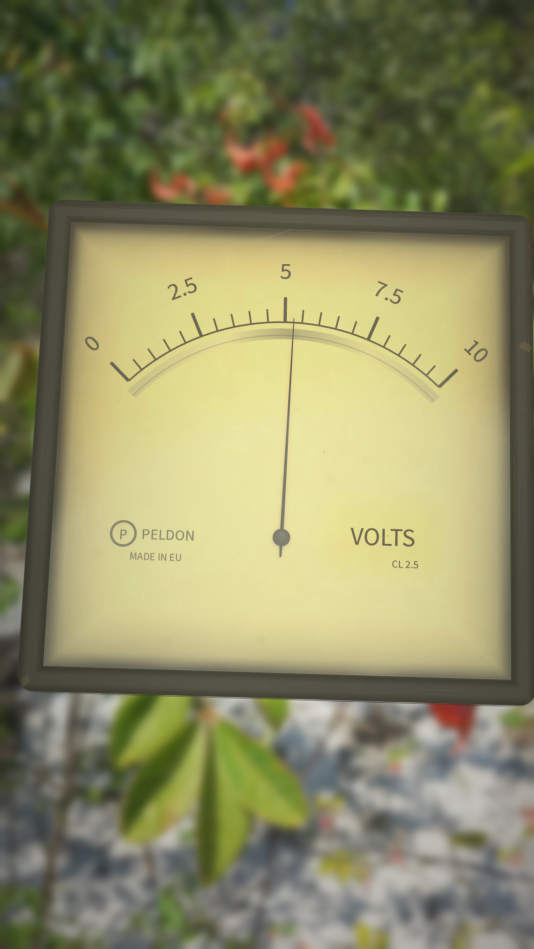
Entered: 5.25 V
